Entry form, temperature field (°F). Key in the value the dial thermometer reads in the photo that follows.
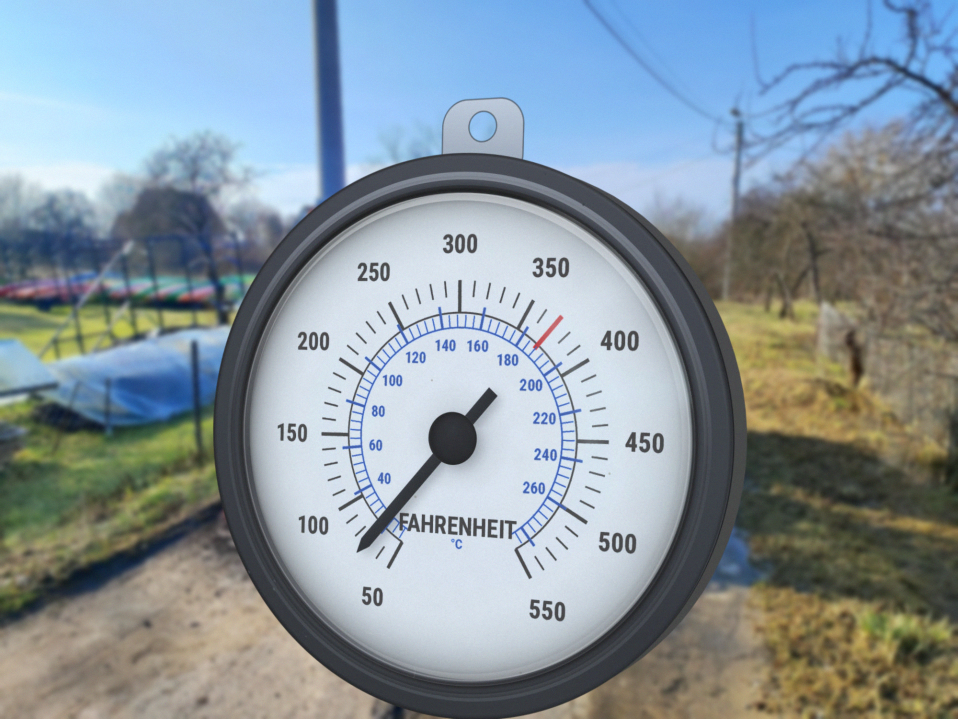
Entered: 70 °F
